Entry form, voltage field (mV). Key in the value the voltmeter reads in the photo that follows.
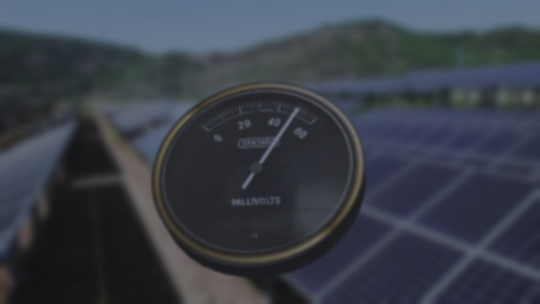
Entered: 50 mV
